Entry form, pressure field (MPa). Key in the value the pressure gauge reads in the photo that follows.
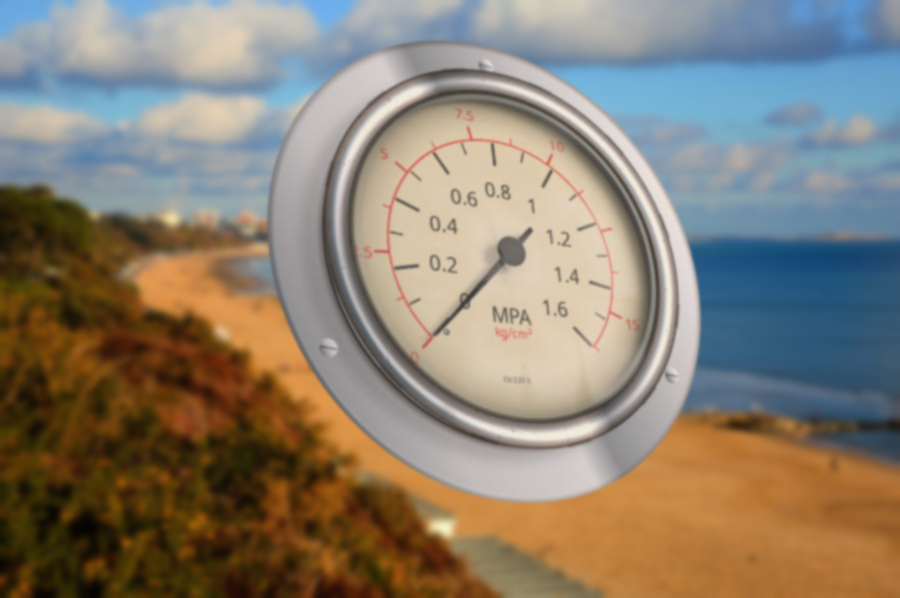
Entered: 0 MPa
